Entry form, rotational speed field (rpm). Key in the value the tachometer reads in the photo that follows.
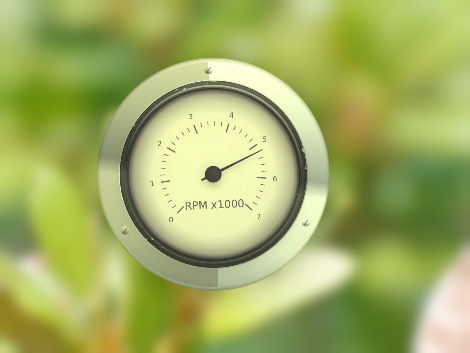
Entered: 5200 rpm
